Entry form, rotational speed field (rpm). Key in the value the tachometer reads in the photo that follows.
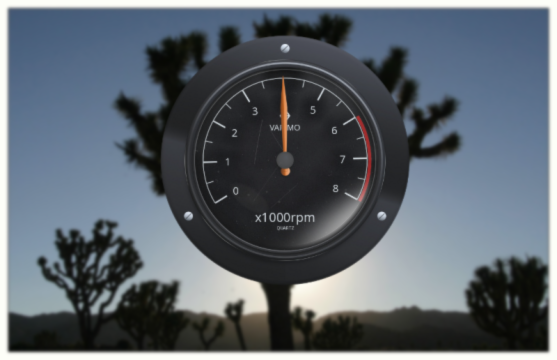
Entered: 4000 rpm
